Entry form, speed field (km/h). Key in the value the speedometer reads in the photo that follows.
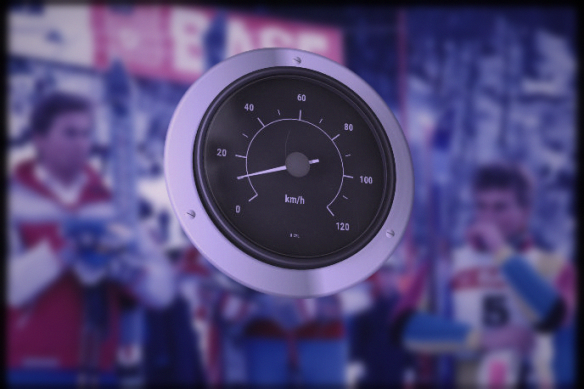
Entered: 10 km/h
